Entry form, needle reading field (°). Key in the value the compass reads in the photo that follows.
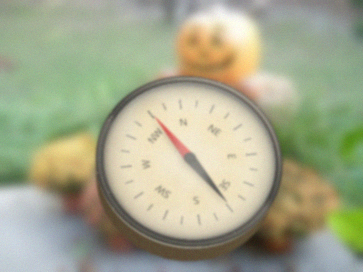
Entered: 330 °
